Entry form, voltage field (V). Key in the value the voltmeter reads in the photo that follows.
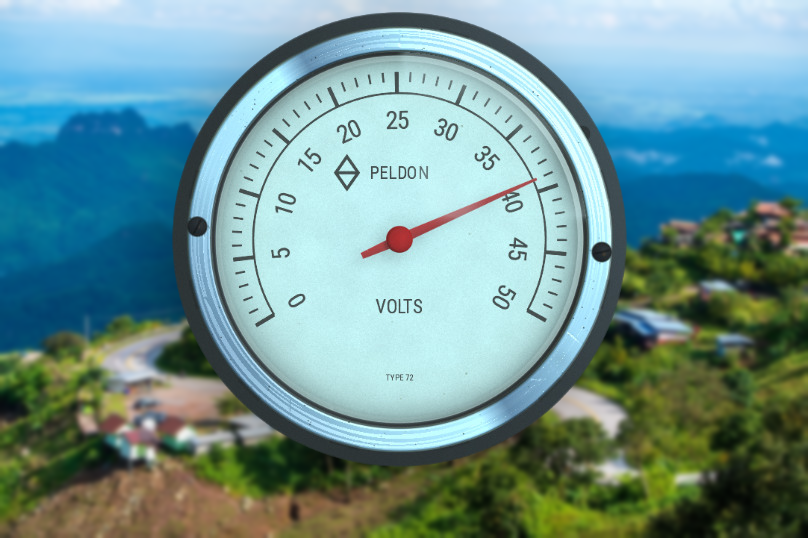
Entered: 39 V
